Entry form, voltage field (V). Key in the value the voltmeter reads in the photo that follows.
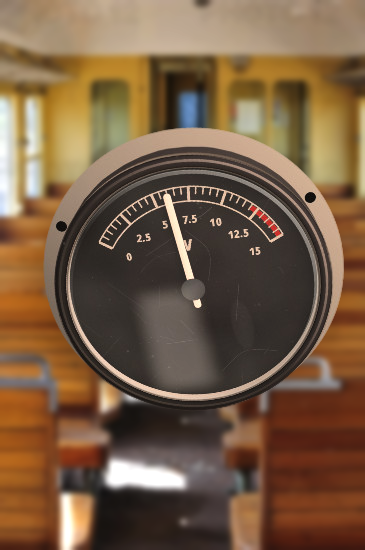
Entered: 6 V
